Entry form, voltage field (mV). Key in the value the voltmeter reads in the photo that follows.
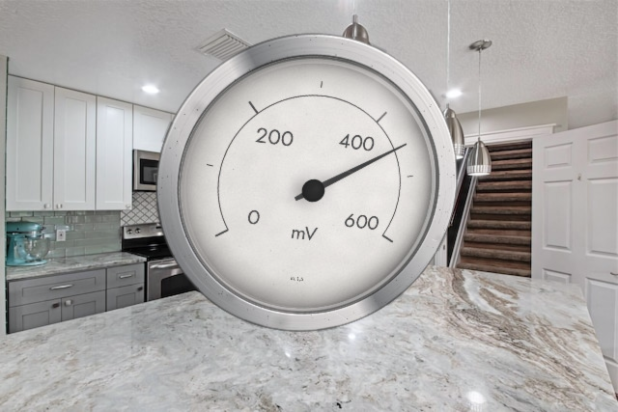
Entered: 450 mV
